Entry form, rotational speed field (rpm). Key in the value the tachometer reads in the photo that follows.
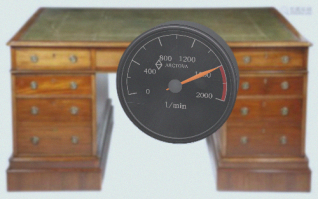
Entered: 1600 rpm
